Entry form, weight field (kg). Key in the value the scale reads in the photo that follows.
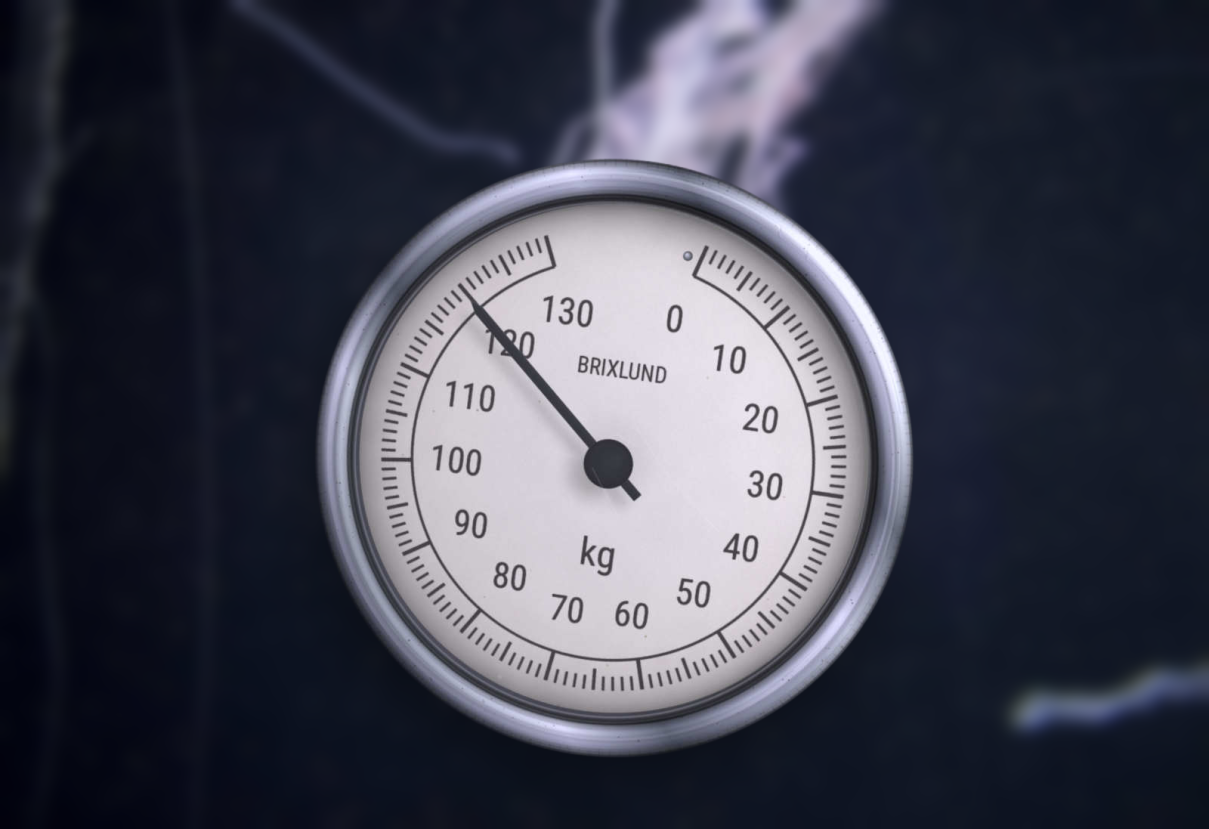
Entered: 120 kg
